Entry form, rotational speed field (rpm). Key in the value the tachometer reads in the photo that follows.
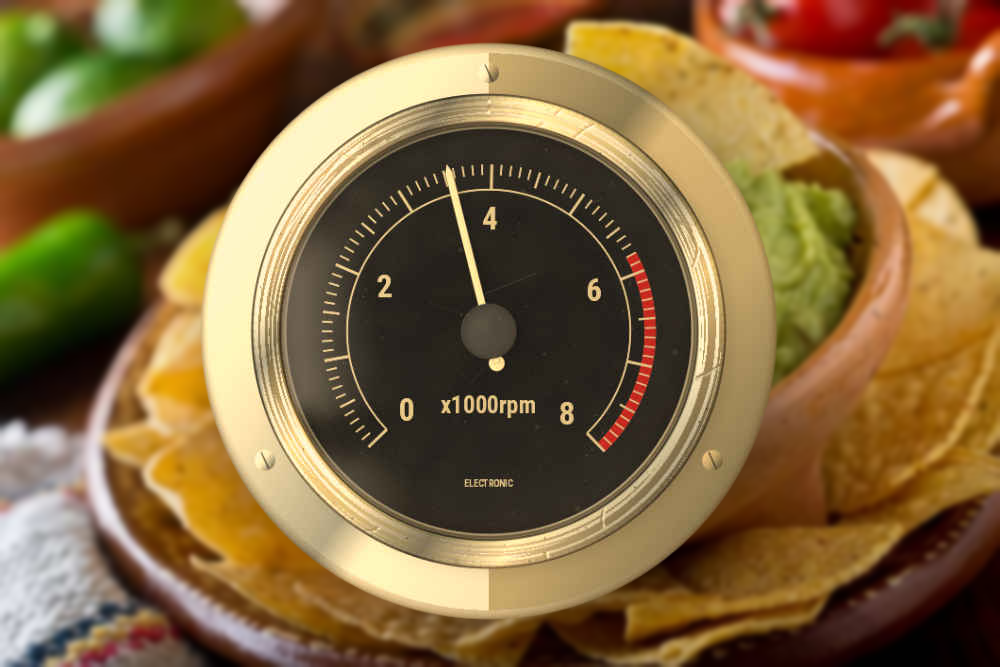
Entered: 3550 rpm
